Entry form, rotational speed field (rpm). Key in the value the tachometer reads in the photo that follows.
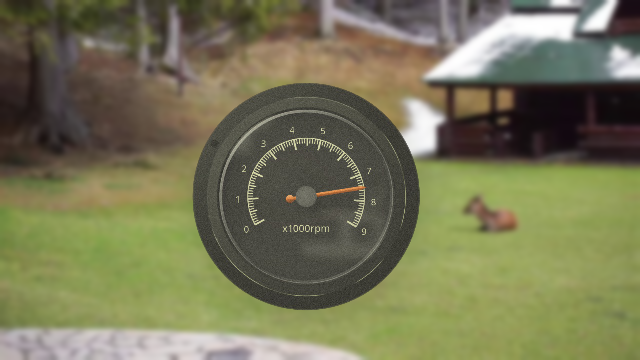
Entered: 7500 rpm
